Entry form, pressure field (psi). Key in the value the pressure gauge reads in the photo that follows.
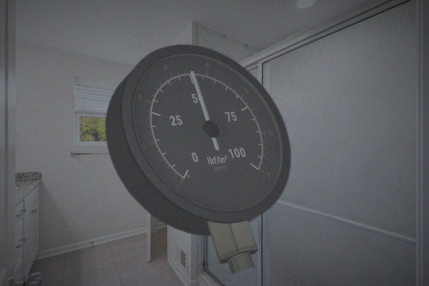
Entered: 50 psi
